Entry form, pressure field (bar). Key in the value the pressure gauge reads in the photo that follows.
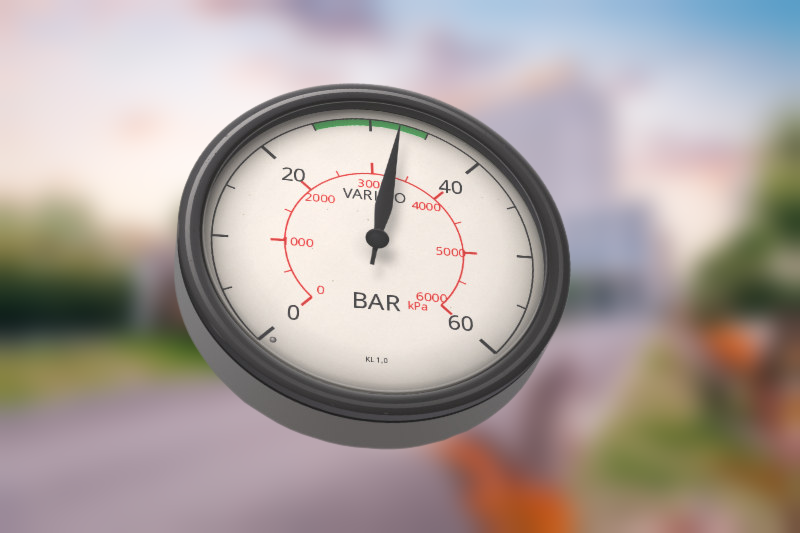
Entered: 32.5 bar
